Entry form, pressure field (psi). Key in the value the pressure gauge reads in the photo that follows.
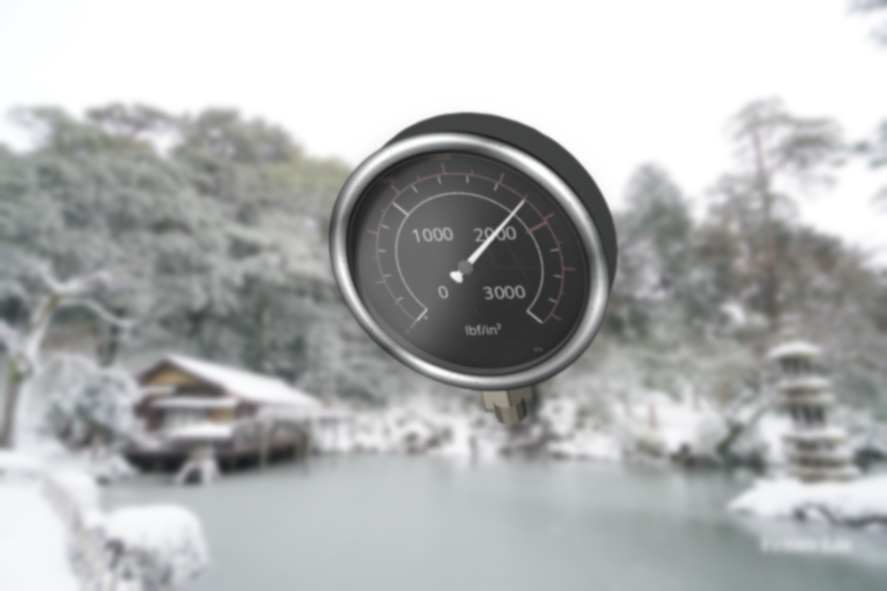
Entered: 2000 psi
